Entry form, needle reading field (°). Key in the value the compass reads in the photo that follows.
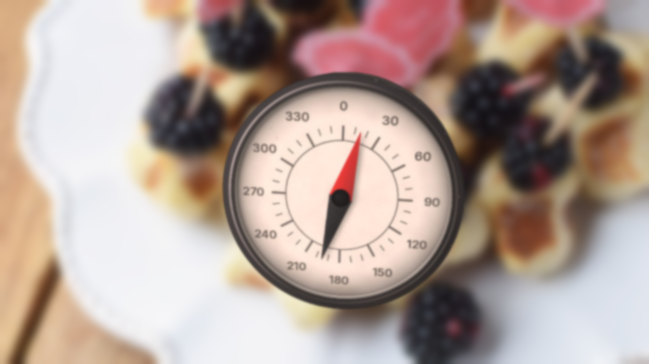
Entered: 15 °
